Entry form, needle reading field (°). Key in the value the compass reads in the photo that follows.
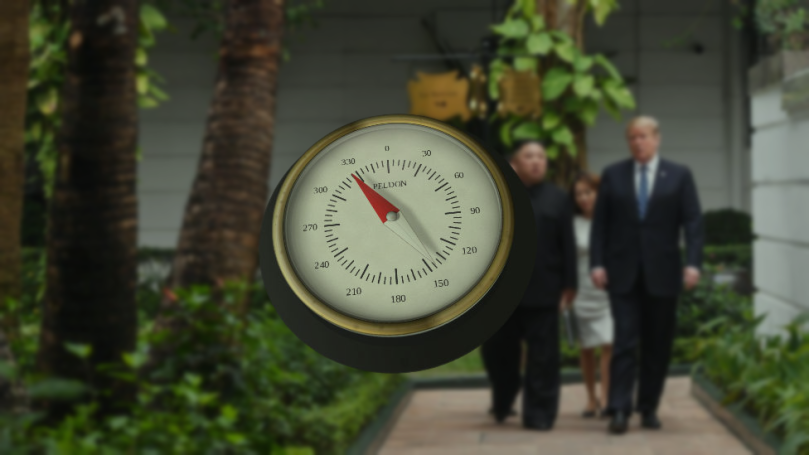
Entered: 325 °
